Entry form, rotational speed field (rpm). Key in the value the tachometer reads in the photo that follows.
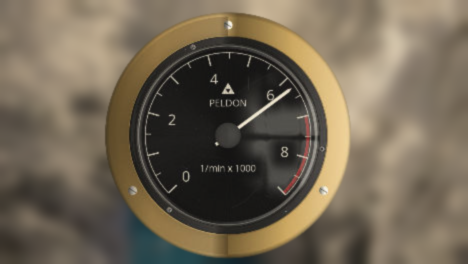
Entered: 6250 rpm
